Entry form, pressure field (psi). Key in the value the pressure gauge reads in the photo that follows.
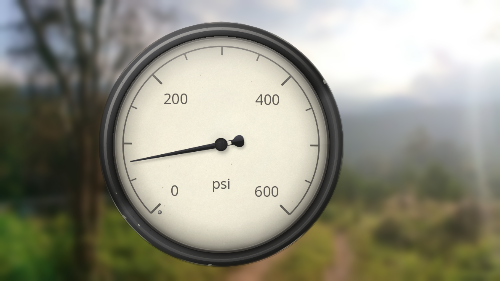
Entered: 75 psi
